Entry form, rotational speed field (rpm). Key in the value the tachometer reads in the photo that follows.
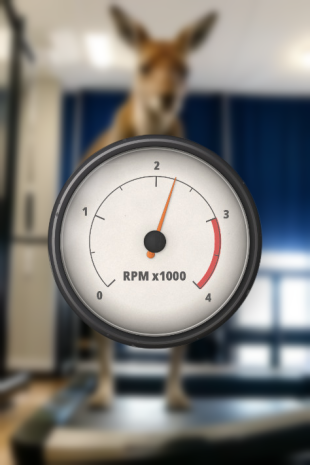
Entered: 2250 rpm
